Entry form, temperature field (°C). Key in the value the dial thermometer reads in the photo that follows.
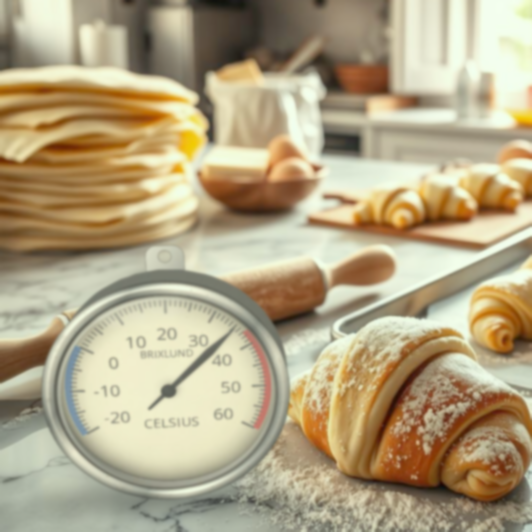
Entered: 35 °C
